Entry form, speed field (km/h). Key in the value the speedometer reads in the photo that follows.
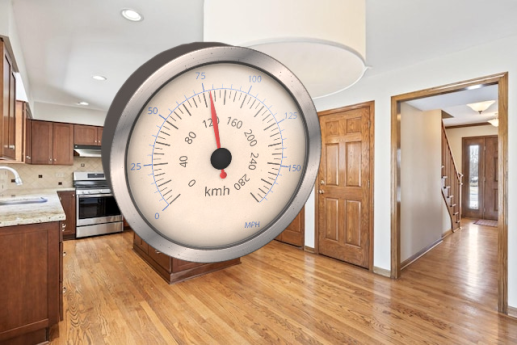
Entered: 125 km/h
